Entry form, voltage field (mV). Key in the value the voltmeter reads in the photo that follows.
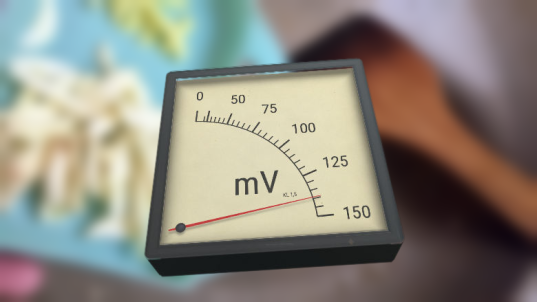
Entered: 140 mV
